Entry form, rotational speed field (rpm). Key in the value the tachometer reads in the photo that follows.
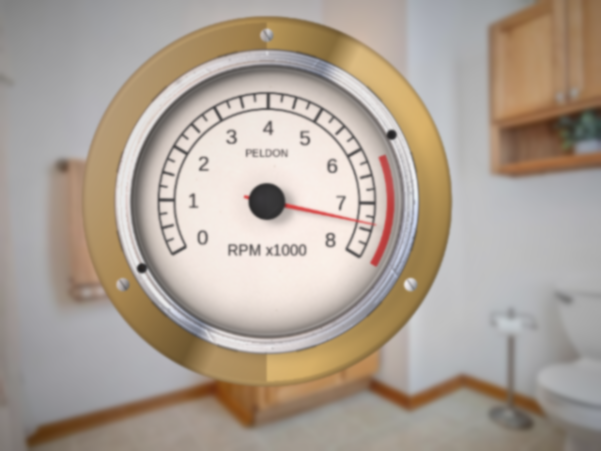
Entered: 7375 rpm
